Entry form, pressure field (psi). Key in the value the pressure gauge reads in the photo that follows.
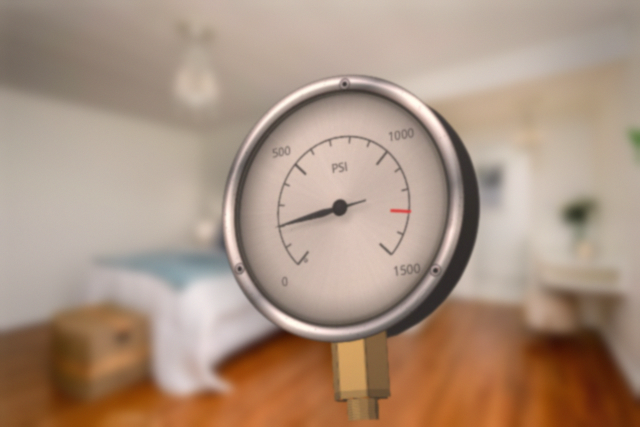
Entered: 200 psi
